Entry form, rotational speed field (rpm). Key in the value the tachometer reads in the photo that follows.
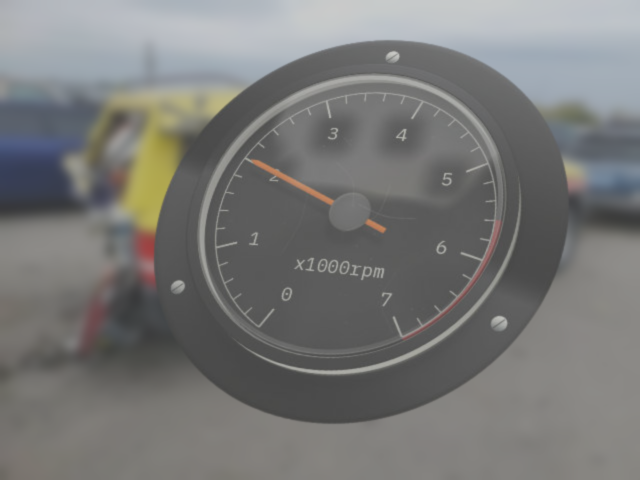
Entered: 2000 rpm
